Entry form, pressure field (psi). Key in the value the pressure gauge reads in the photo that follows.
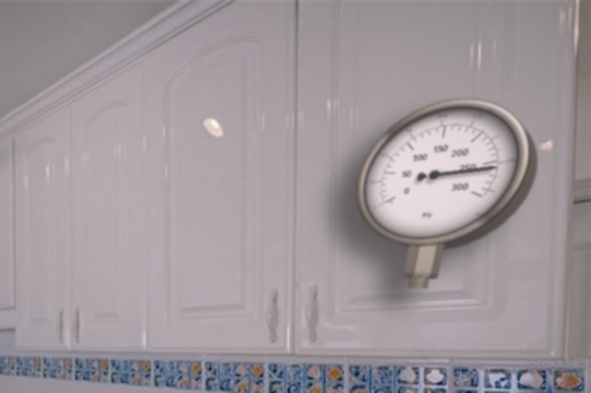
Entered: 260 psi
